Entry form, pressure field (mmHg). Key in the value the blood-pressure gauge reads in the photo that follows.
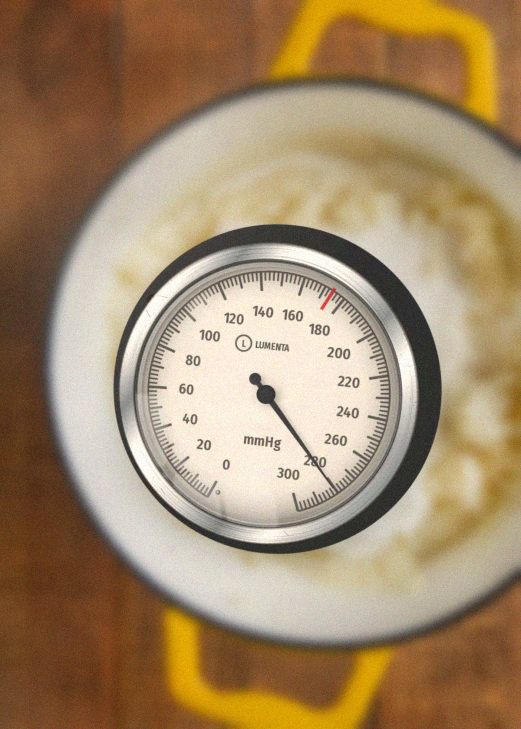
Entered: 280 mmHg
